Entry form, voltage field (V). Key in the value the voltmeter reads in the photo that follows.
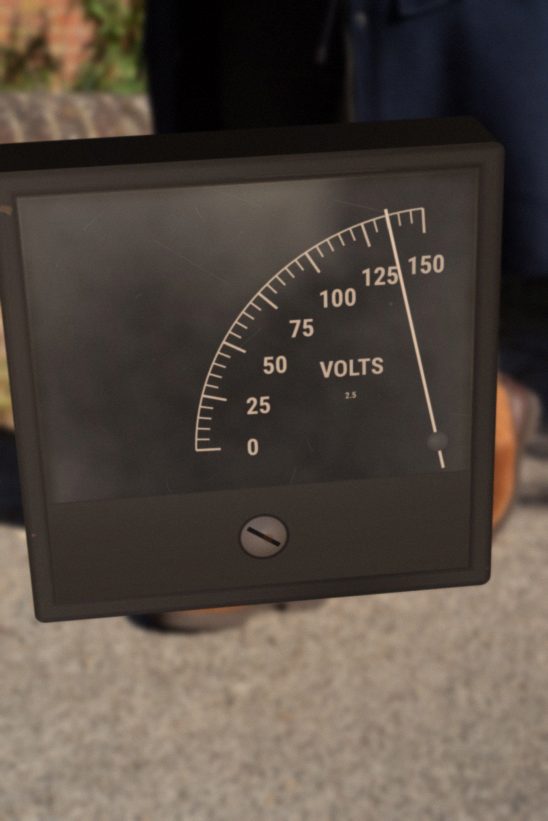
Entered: 135 V
